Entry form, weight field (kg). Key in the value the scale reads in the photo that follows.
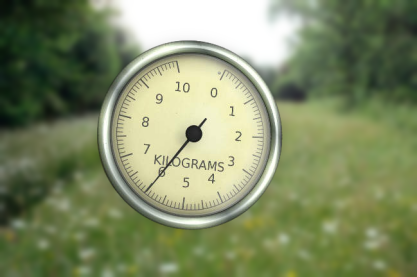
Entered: 6 kg
